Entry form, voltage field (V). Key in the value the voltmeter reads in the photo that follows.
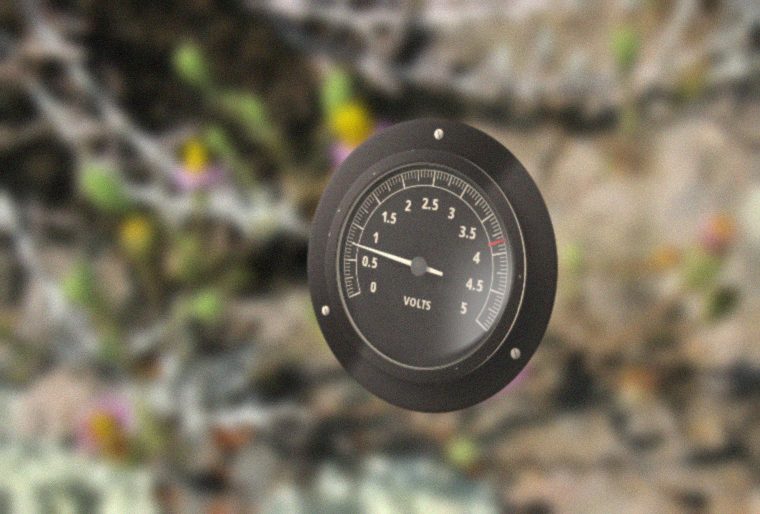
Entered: 0.75 V
